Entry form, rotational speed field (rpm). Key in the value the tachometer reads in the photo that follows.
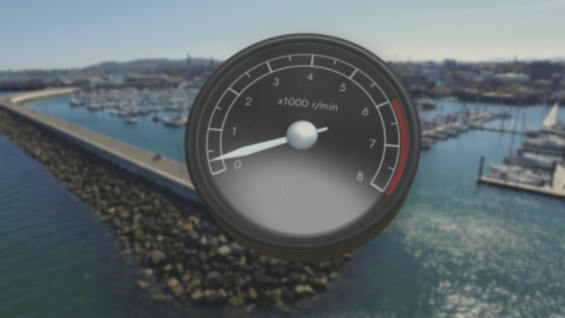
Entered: 250 rpm
